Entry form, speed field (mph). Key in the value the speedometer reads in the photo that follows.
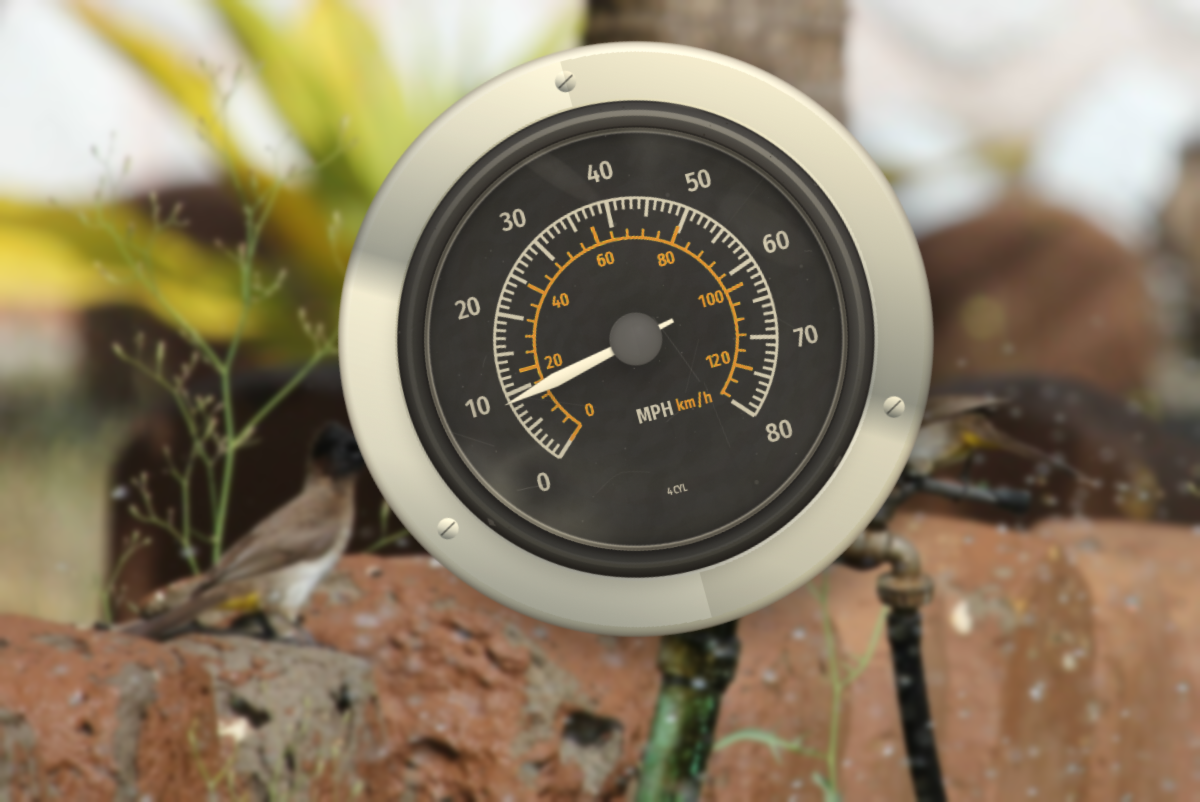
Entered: 9 mph
